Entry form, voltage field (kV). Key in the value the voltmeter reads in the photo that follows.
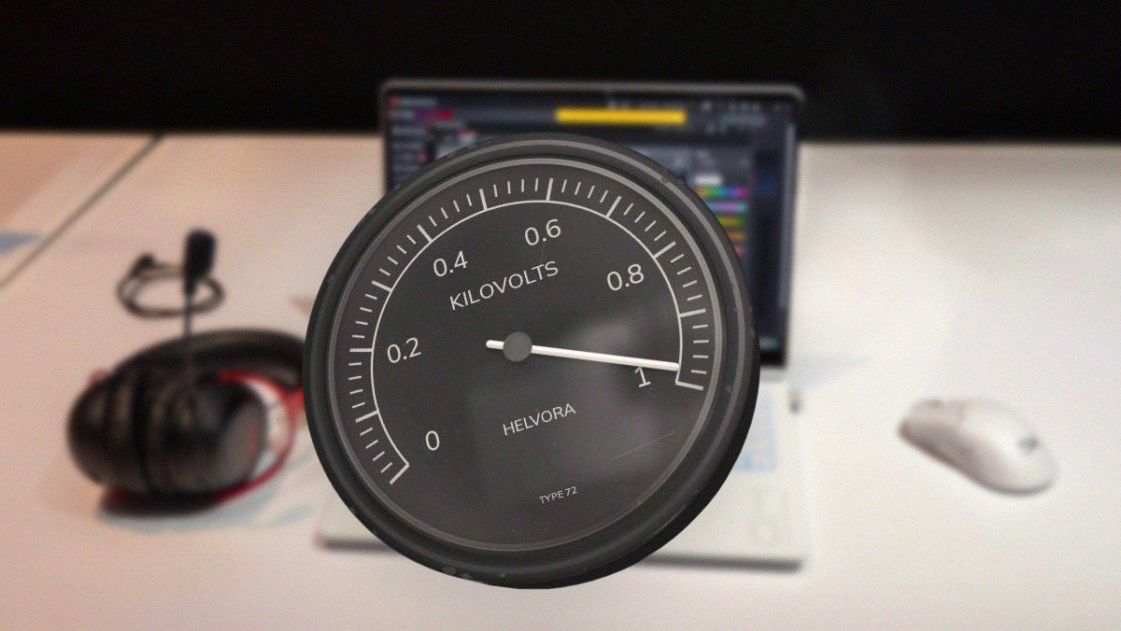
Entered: 0.98 kV
